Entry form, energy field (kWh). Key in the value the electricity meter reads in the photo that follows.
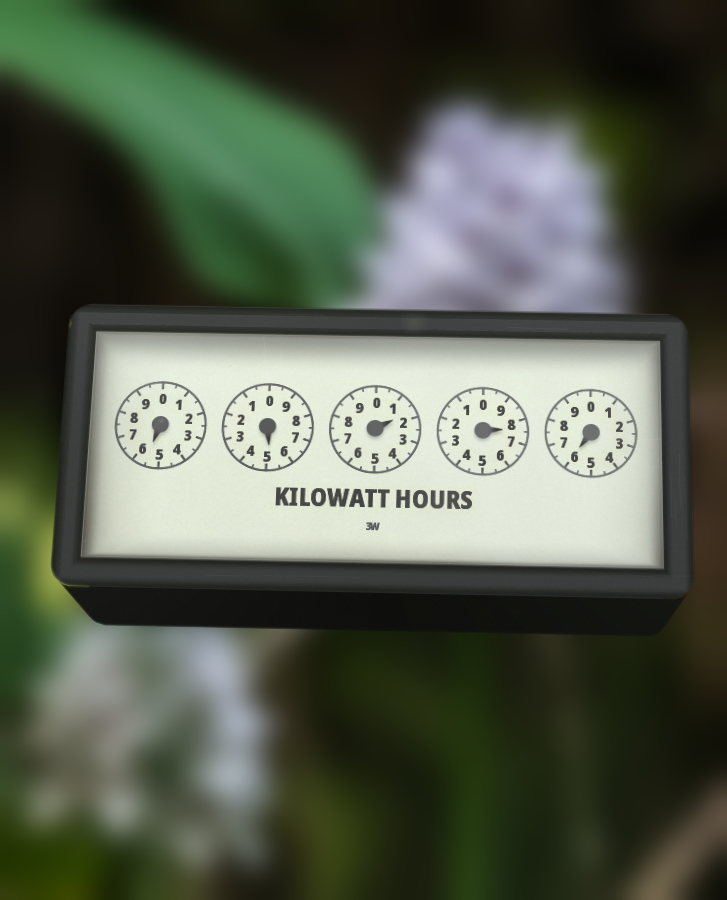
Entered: 55176 kWh
